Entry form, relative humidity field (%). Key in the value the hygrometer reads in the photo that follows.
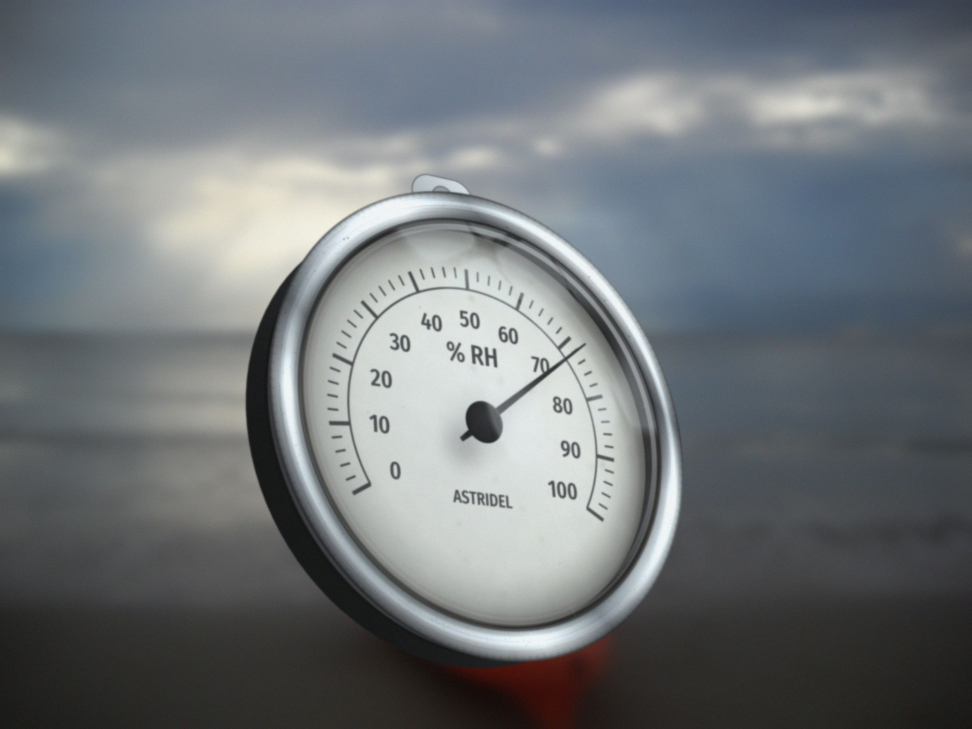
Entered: 72 %
